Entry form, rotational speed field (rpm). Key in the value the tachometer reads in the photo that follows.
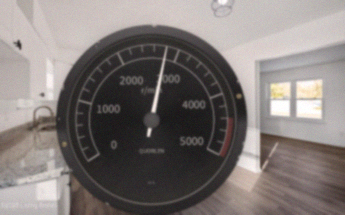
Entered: 2800 rpm
